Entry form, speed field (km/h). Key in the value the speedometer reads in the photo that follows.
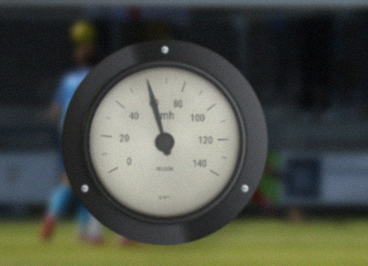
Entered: 60 km/h
